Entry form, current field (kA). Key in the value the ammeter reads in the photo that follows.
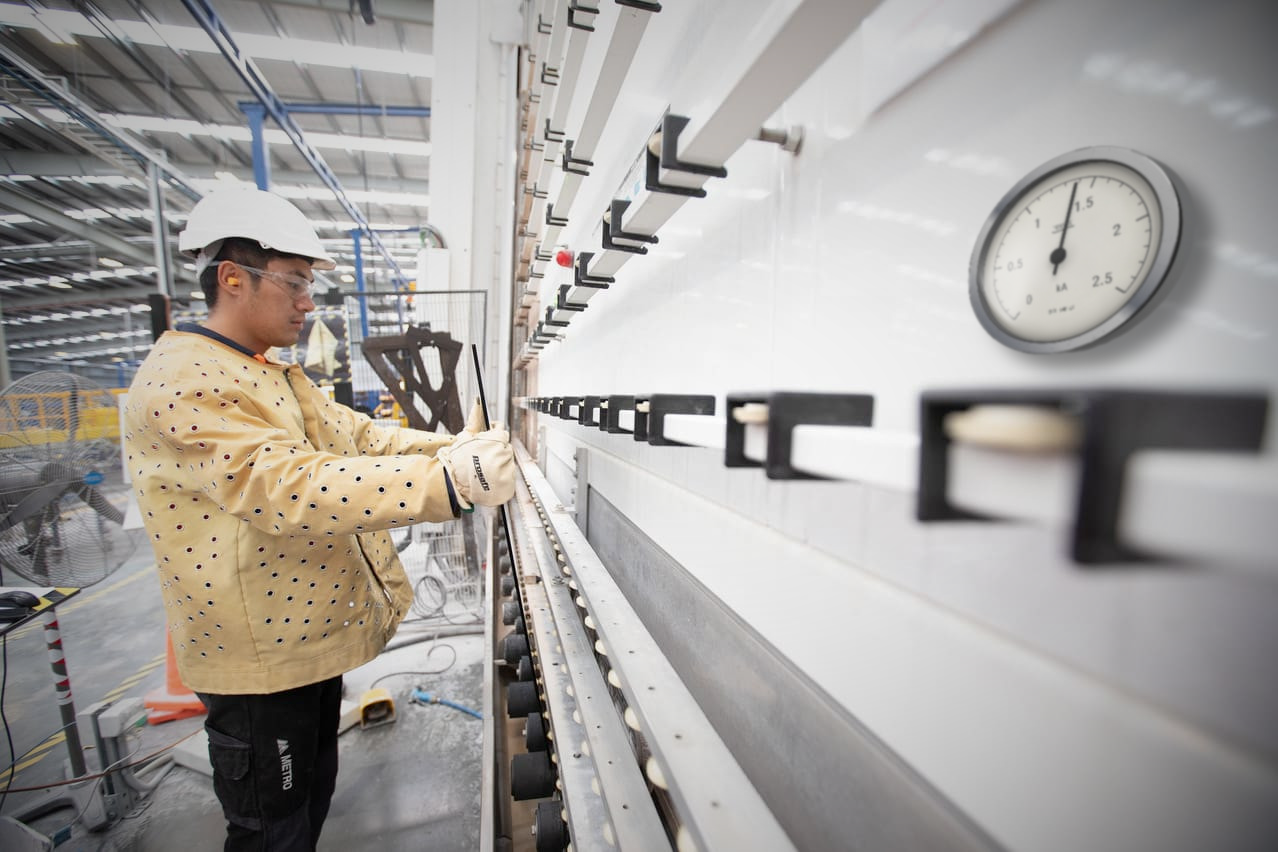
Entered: 1.4 kA
